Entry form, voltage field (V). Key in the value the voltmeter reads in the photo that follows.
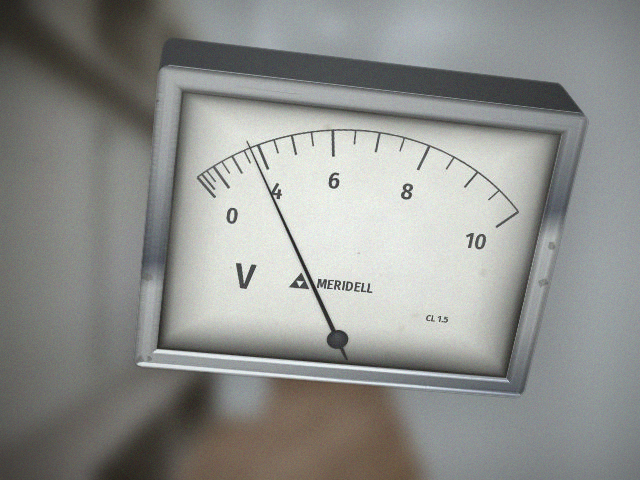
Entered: 3.75 V
